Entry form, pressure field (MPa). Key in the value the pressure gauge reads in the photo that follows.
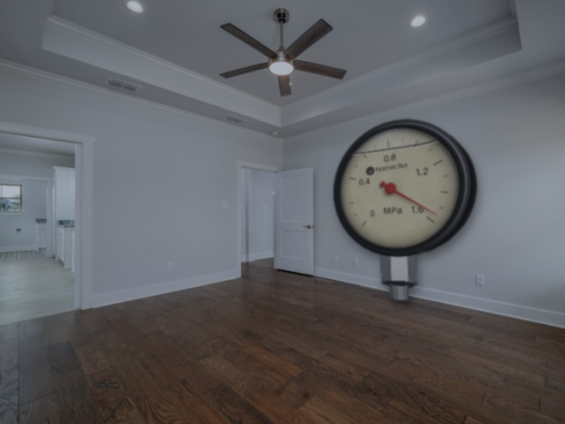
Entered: 1.55 MPa
